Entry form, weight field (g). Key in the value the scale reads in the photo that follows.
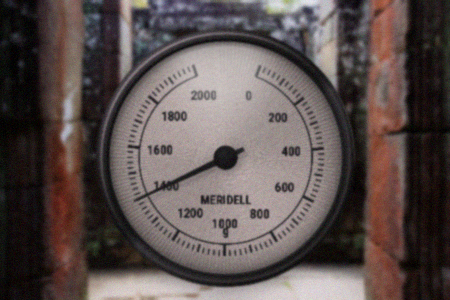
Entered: 1400 g
